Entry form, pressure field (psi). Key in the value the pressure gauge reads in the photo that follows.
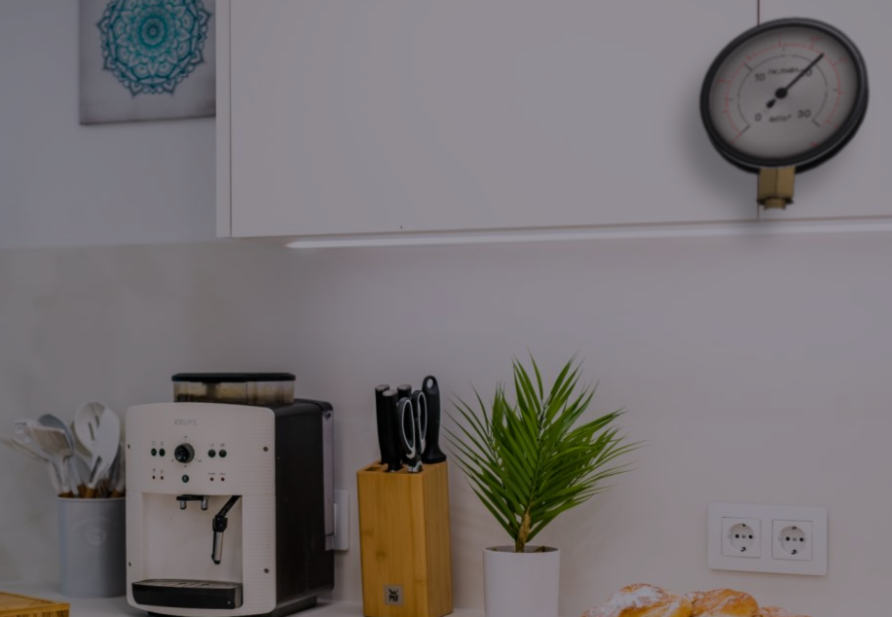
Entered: 20 psi
